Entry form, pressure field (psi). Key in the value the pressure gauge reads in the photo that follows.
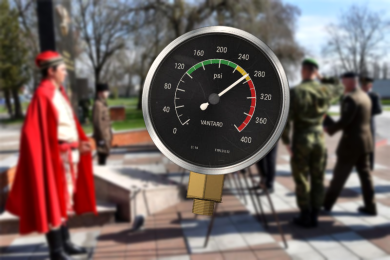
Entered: 270 psi
